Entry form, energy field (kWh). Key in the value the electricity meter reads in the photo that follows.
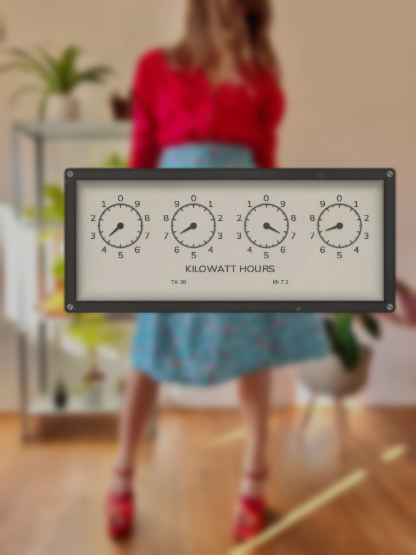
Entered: 3667 kWh
